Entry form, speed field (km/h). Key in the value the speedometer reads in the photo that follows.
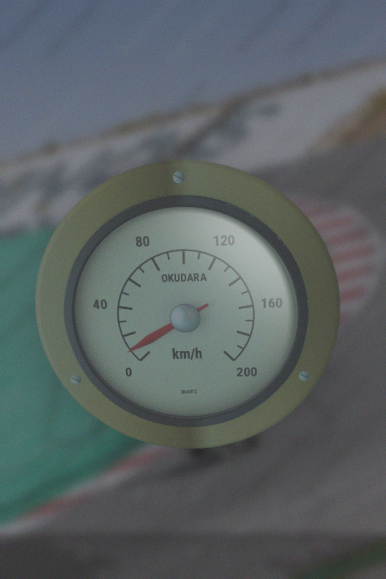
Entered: 10 km/h
